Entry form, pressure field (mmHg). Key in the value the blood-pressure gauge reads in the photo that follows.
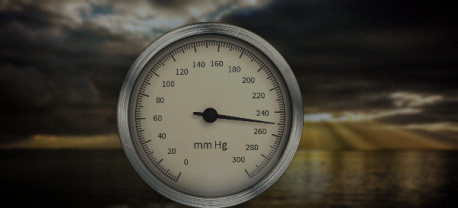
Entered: 250 mmHg
